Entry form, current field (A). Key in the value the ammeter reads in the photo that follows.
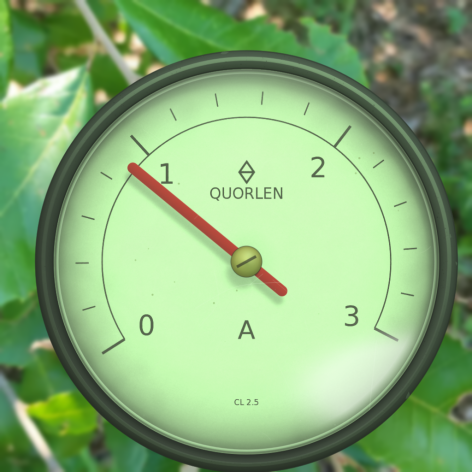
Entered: 0.9 A
